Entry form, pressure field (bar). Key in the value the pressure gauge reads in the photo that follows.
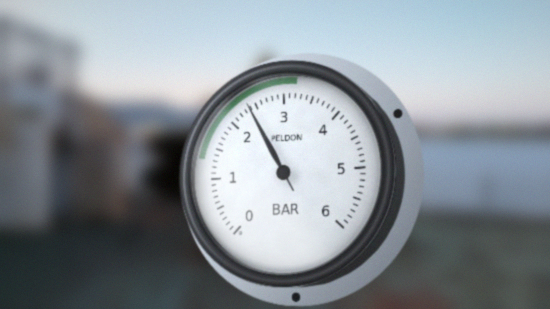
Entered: 2.4 bar
